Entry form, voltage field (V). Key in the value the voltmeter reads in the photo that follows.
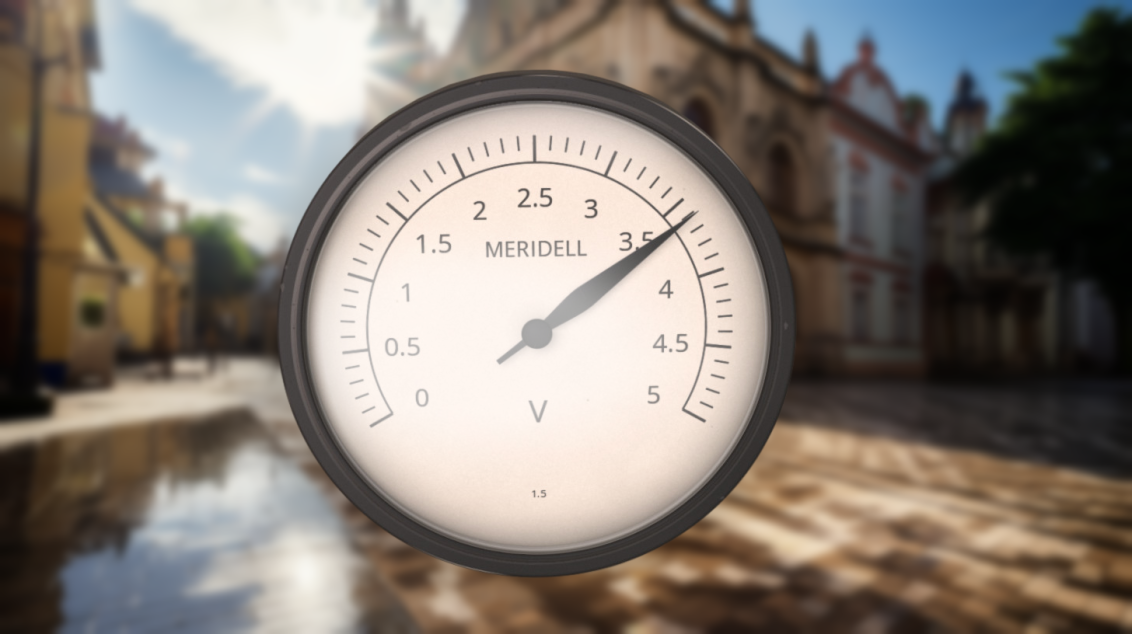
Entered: 3.6 V
